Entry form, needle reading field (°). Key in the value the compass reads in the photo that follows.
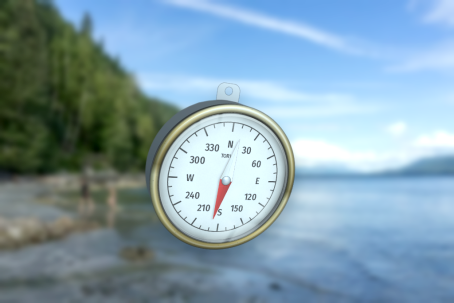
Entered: 190 °
